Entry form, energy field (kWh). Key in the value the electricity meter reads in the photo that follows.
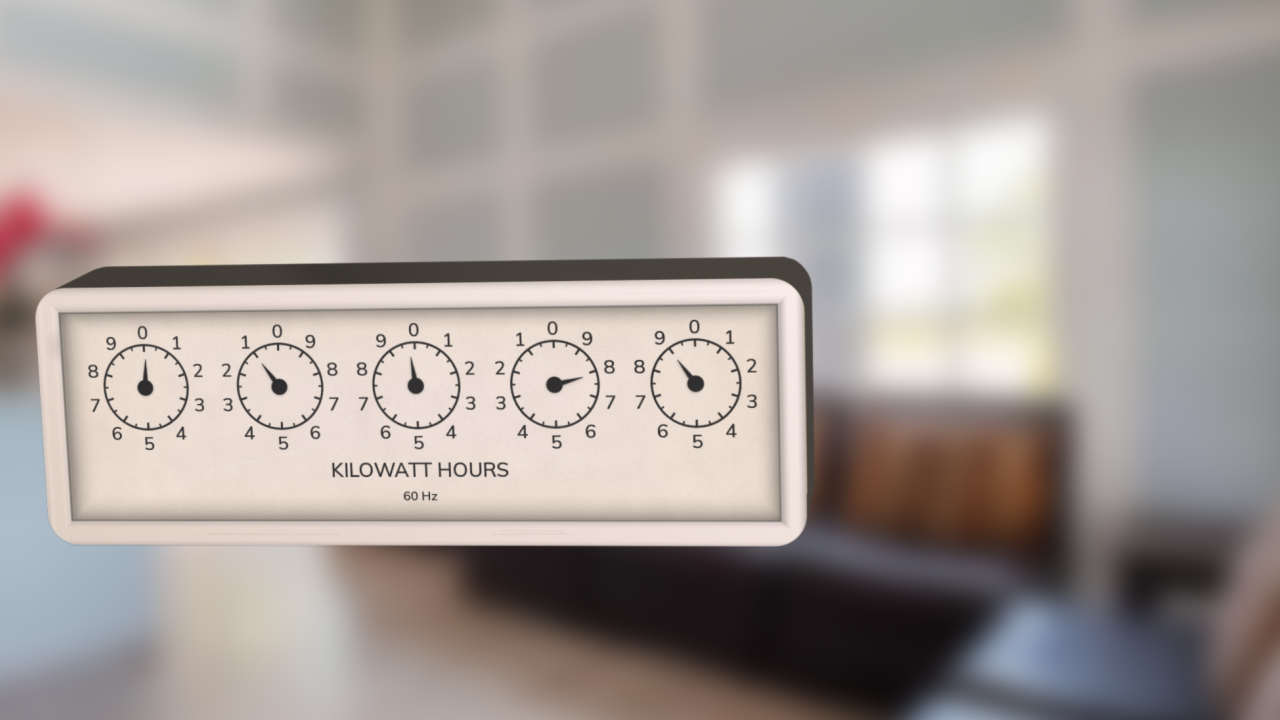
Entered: 979 kWh
